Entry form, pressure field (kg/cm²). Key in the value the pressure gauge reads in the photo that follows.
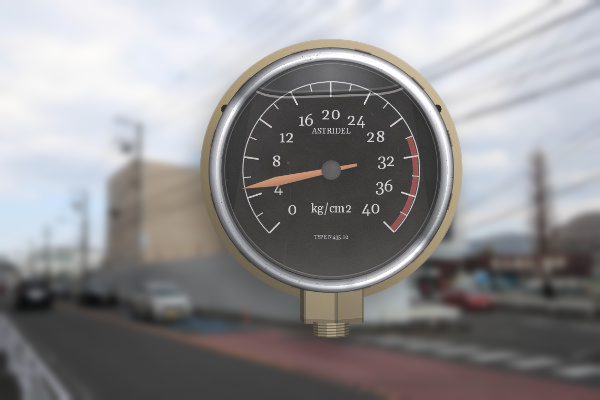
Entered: 5 kg/cm²
